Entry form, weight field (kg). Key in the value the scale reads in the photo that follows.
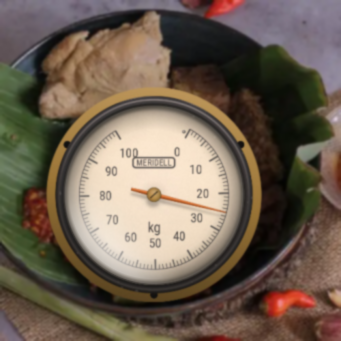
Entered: 25 kg
